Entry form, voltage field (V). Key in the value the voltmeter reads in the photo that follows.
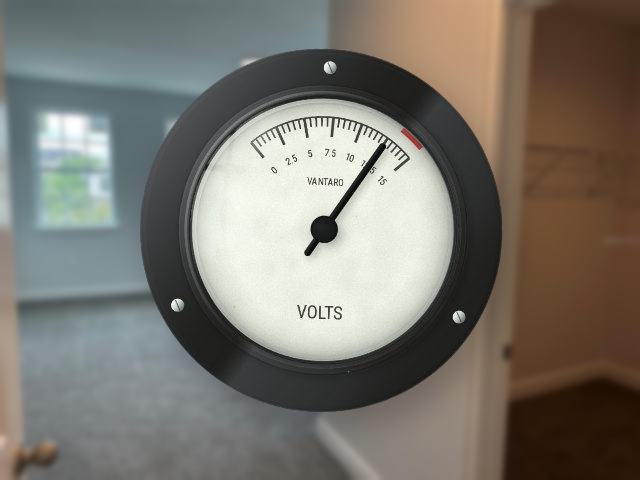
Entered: 12.5 V
